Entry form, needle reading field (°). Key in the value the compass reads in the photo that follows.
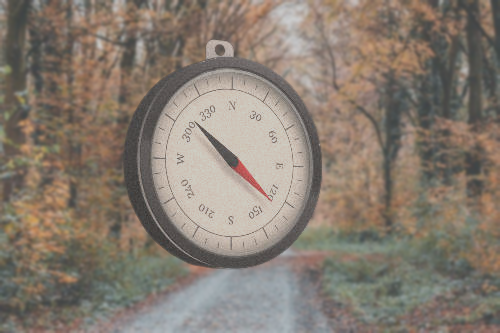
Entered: 130 °
